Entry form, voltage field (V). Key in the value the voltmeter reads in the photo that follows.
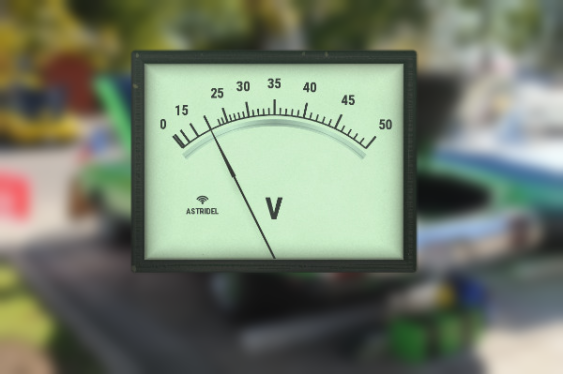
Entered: 20 V
